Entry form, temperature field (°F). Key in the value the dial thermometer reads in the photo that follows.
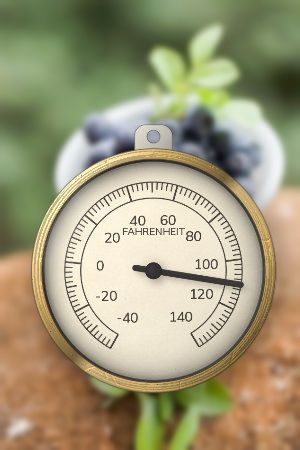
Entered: 110 °F
